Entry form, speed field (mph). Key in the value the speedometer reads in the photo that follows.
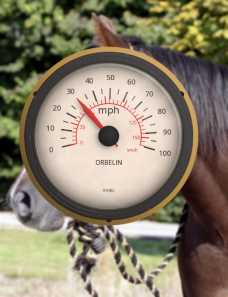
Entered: 30 mph
